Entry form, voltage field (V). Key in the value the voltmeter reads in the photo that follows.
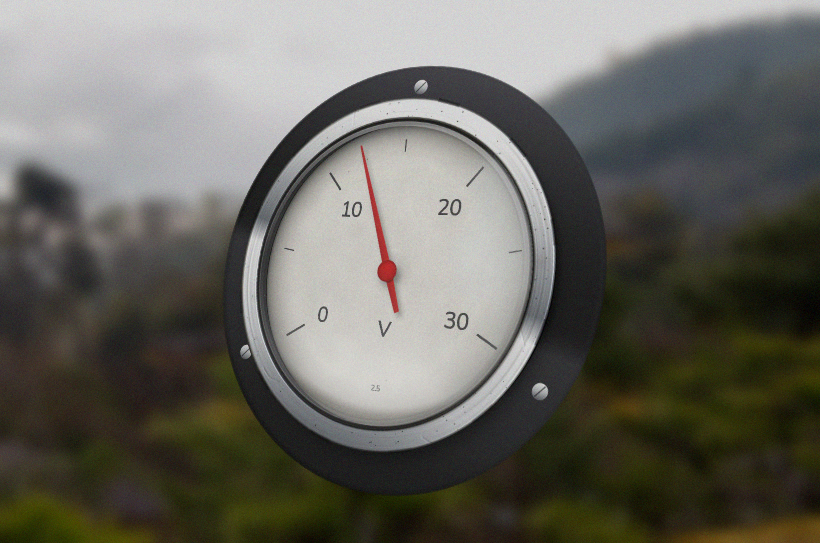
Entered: 12.5 V
